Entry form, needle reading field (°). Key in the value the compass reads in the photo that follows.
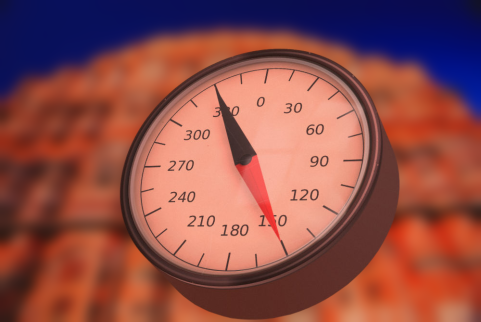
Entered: 150 °
